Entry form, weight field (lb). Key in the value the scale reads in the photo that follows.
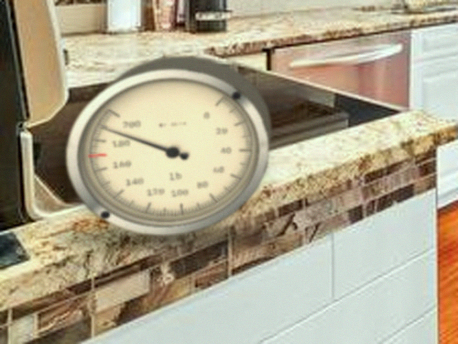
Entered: 190 lb
